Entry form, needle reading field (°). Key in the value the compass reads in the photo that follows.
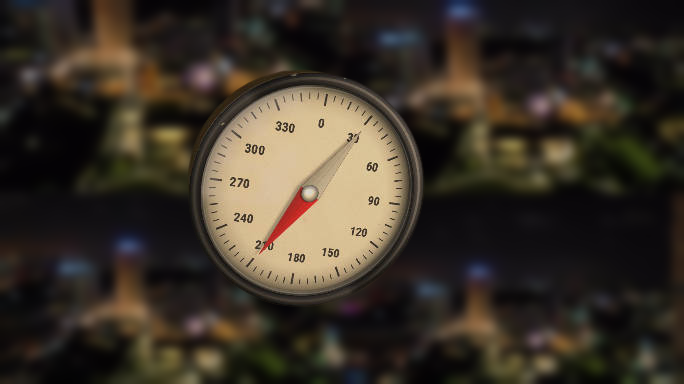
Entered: 210 °
